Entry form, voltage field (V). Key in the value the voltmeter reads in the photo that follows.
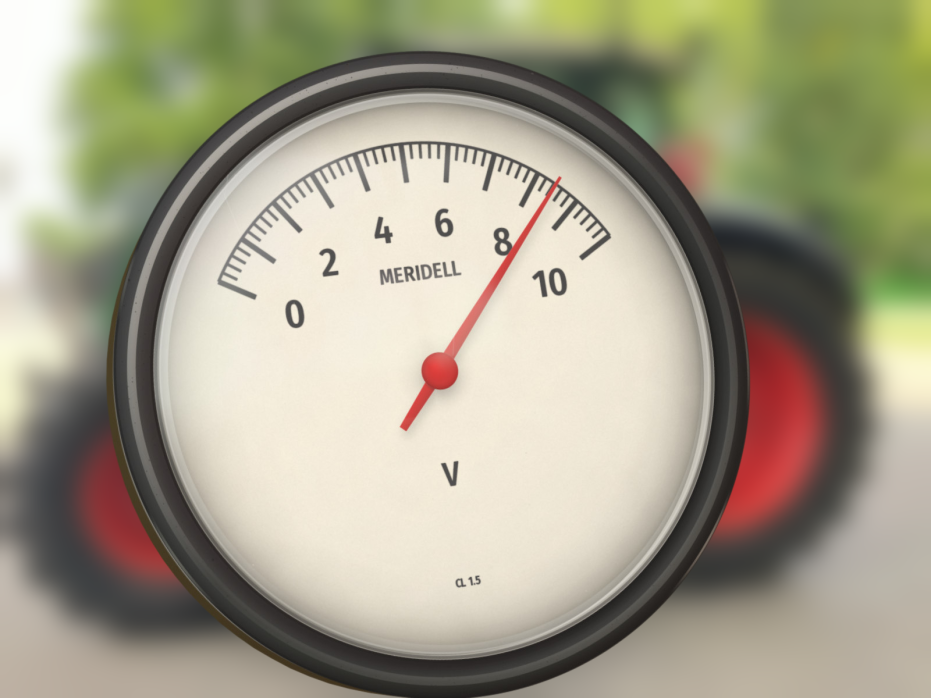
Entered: 8.4 V
